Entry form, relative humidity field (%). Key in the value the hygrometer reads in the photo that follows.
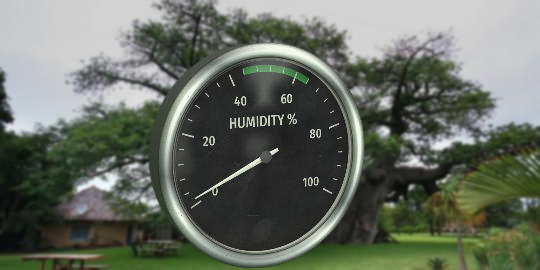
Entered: 2 %
